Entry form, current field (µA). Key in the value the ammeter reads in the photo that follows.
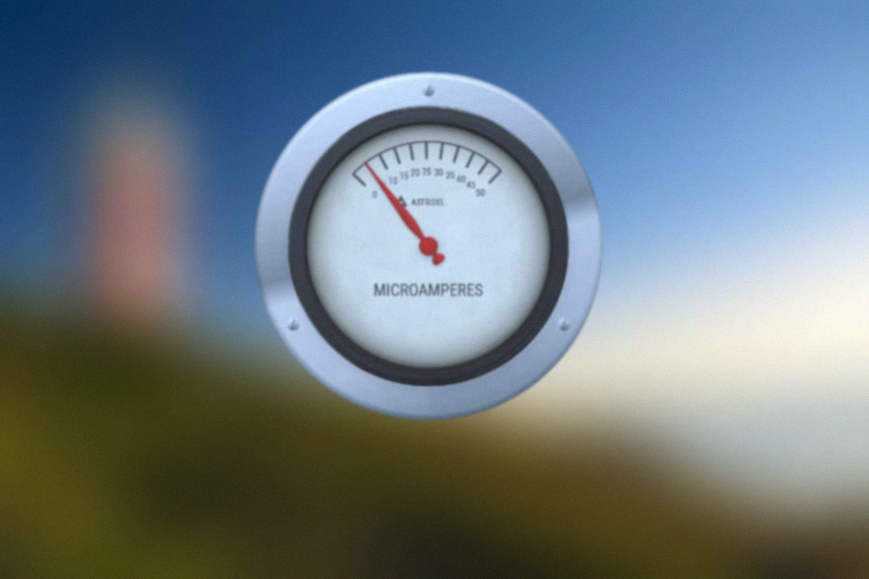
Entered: 5 µA
